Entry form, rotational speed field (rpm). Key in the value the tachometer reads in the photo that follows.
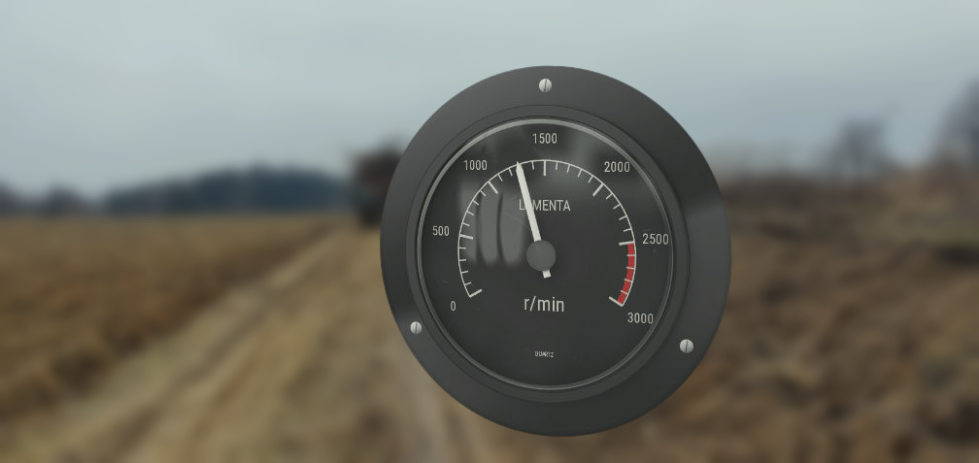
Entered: 1300 rpm
